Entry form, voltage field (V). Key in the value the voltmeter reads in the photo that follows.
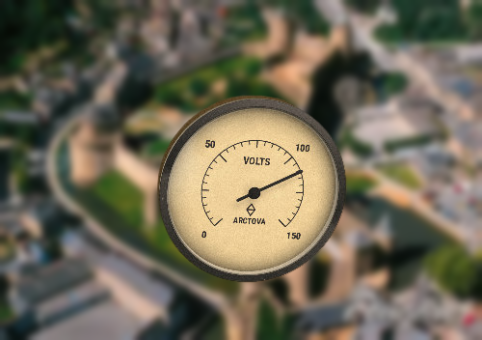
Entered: 110 V
